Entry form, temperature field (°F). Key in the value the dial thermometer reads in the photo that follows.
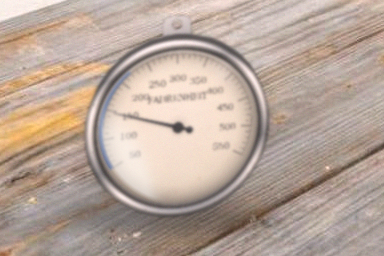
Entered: 150 °F
